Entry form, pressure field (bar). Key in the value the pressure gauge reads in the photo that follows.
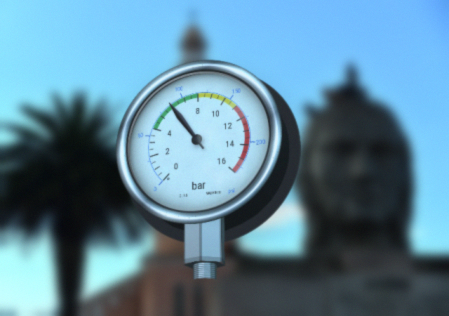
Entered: 6 bar
